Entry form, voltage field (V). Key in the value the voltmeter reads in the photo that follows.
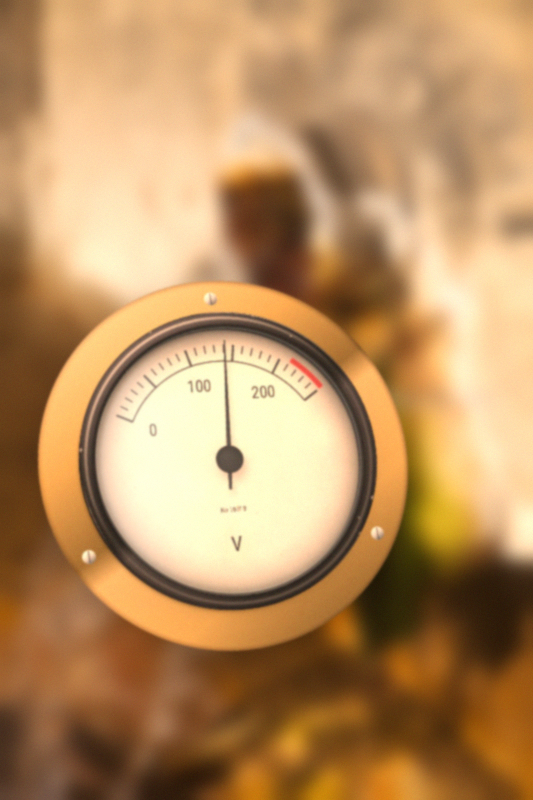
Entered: 140 V
